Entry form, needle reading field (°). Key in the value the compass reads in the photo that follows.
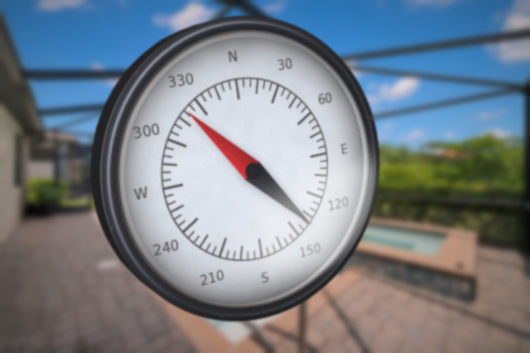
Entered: 320 °
